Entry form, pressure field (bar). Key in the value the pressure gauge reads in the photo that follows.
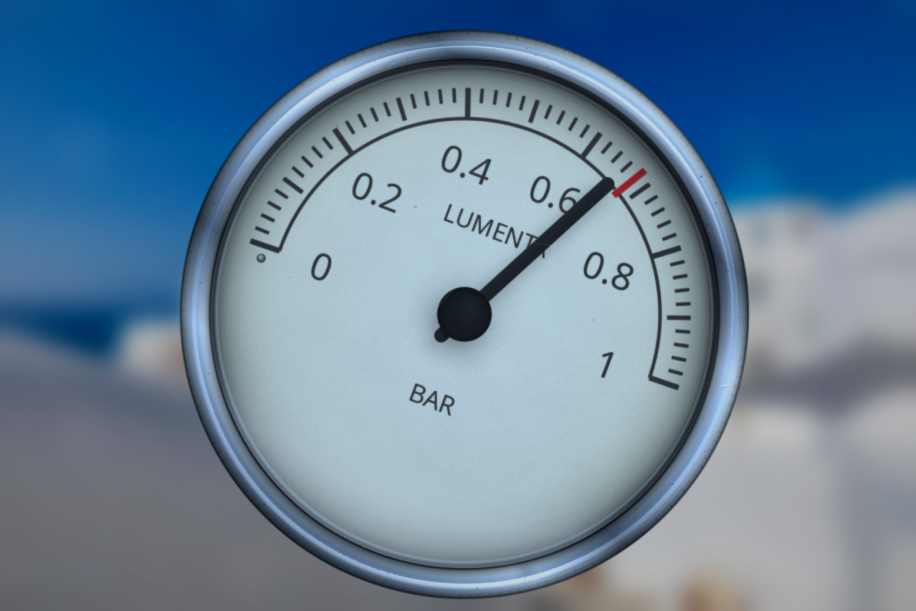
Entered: 0.66 bar
